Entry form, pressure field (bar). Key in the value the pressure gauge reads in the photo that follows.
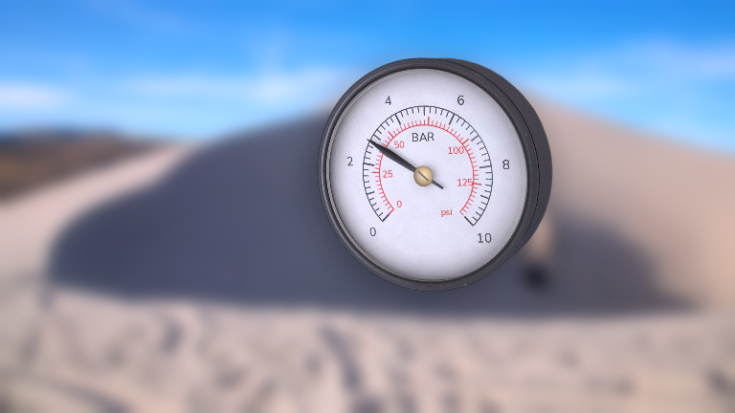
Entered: 2.8 bar
